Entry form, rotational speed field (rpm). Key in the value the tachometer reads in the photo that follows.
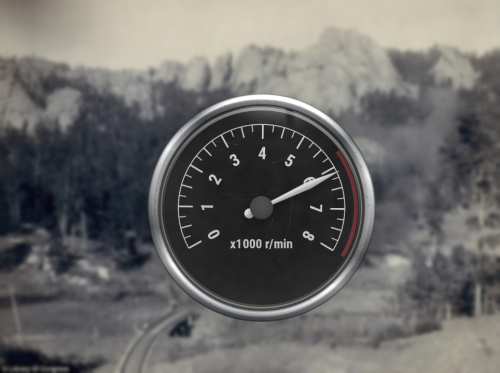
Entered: 6125 rpm
